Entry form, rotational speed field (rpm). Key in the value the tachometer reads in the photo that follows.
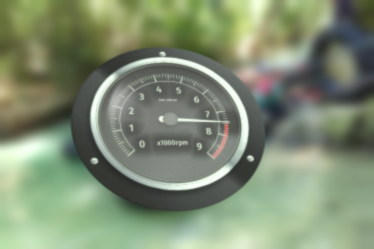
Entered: 7500 rpm
